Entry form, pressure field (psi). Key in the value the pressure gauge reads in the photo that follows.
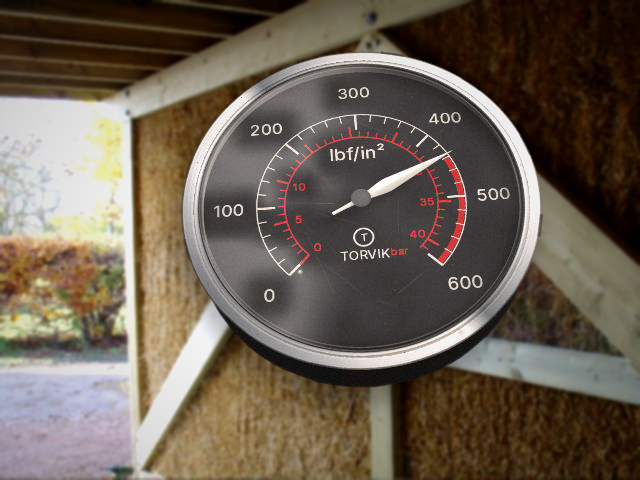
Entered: 440 psi
